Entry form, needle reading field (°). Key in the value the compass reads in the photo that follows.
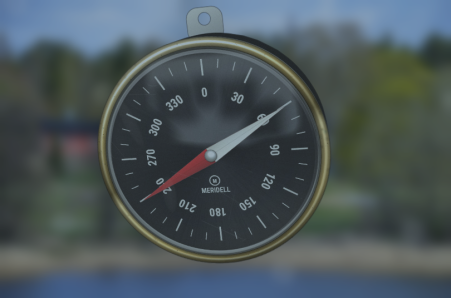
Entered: 240 °
